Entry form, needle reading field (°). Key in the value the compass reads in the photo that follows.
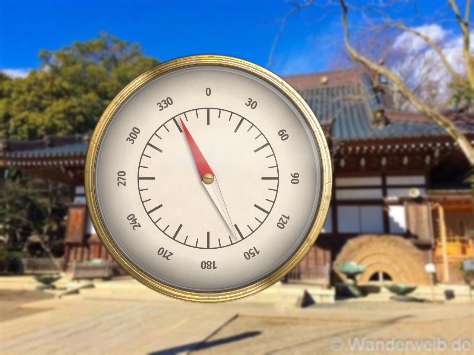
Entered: 335 °
